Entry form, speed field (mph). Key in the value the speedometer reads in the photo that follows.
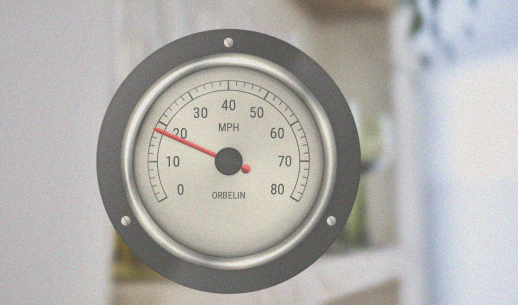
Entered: 18 mph
